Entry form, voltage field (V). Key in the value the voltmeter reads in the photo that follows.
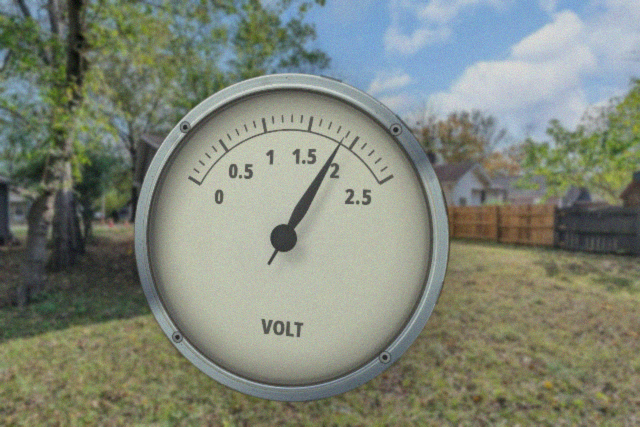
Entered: 1.9 V
